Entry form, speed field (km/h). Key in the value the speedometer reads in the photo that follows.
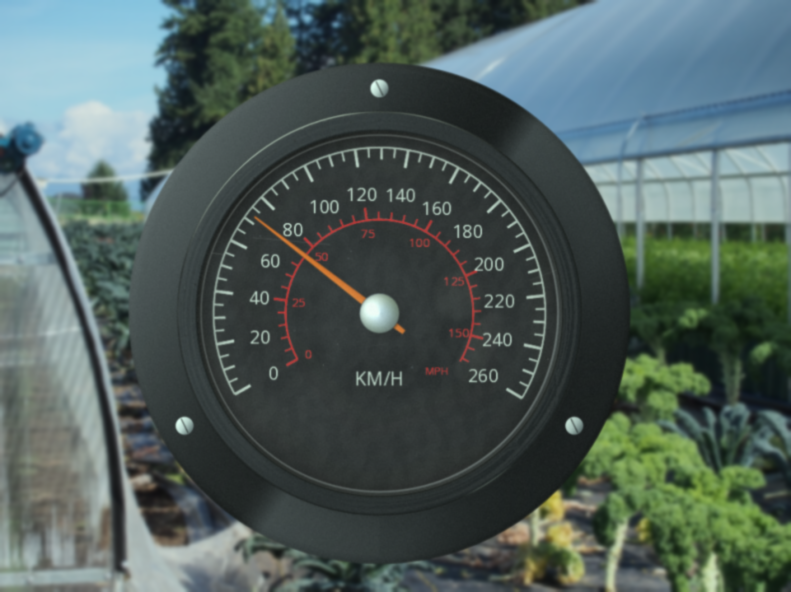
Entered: 72.5 km/h
